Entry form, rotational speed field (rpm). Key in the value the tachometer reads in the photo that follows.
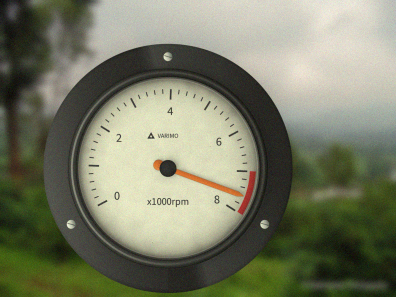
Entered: 7600 rpm
